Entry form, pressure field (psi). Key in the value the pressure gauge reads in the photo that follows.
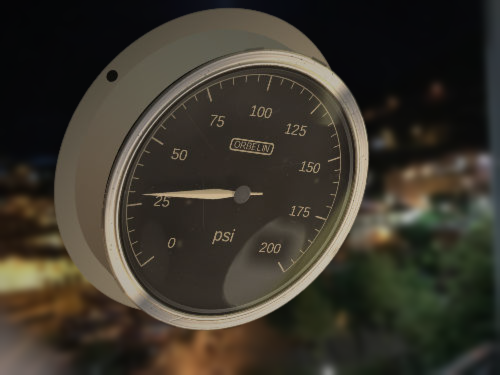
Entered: 30 psi
